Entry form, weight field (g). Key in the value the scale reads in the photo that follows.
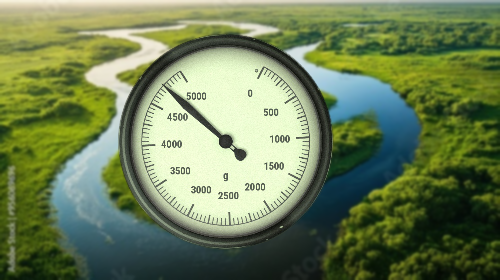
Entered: 4750 g
